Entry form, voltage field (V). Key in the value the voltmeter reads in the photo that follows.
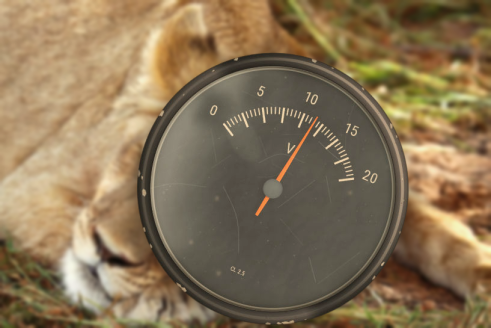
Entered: 11.5 V
